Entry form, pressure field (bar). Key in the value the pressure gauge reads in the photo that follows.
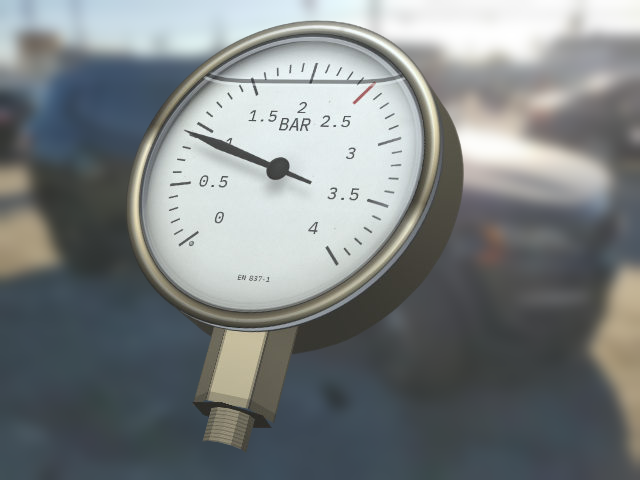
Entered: 0.9 bar
